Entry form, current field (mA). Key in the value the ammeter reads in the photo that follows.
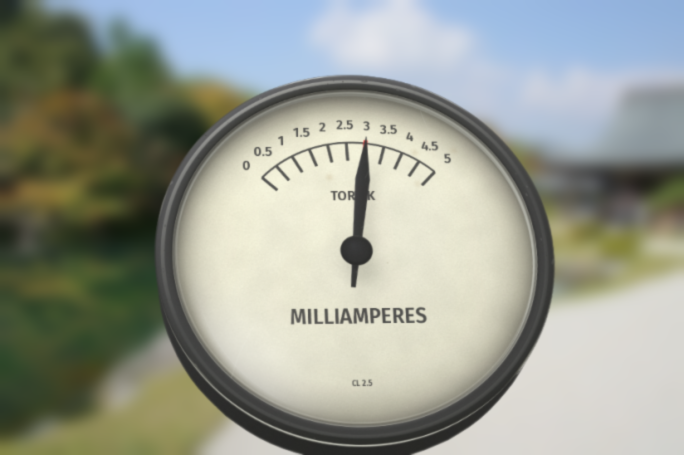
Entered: 3 mA
